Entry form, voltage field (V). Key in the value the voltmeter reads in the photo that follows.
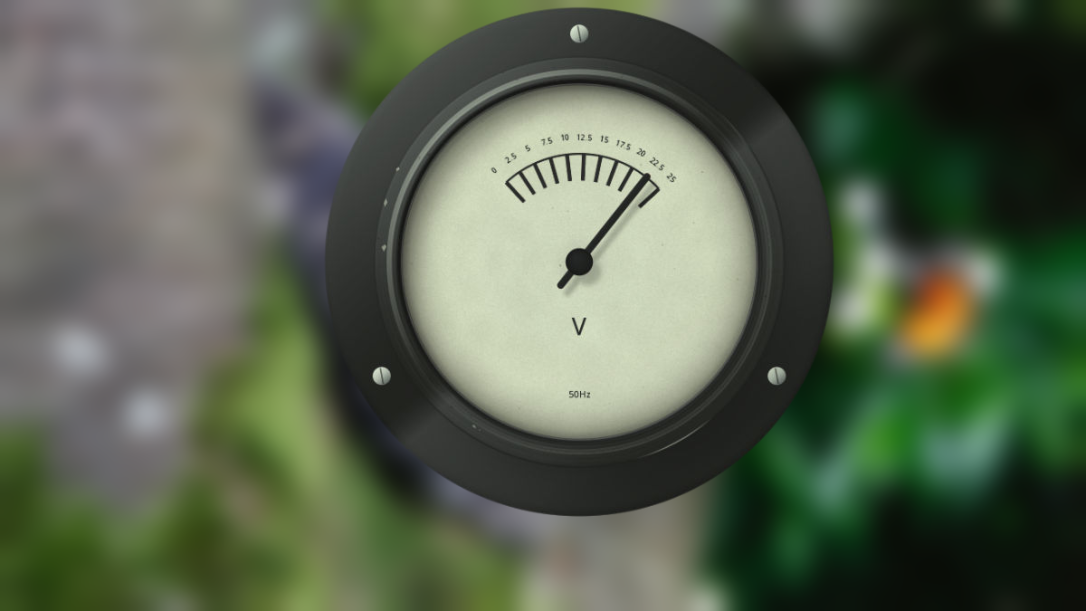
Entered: 22.5 V
